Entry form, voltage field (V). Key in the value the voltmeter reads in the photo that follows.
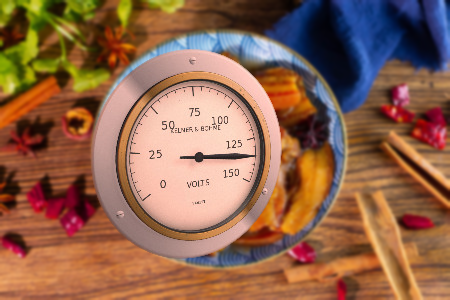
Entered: 135 V
